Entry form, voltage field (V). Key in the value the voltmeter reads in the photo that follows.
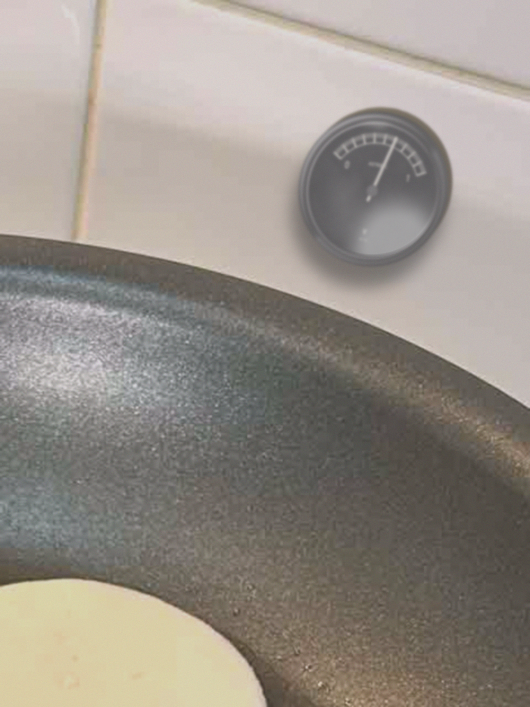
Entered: 0.6 V
